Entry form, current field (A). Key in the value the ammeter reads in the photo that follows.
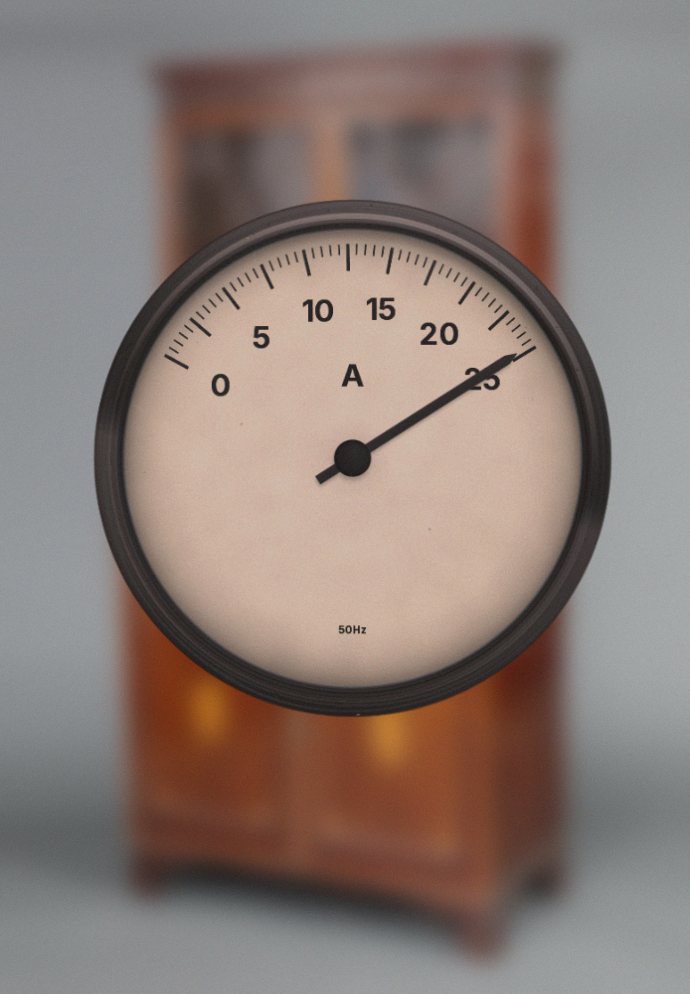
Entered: 24.75 A
